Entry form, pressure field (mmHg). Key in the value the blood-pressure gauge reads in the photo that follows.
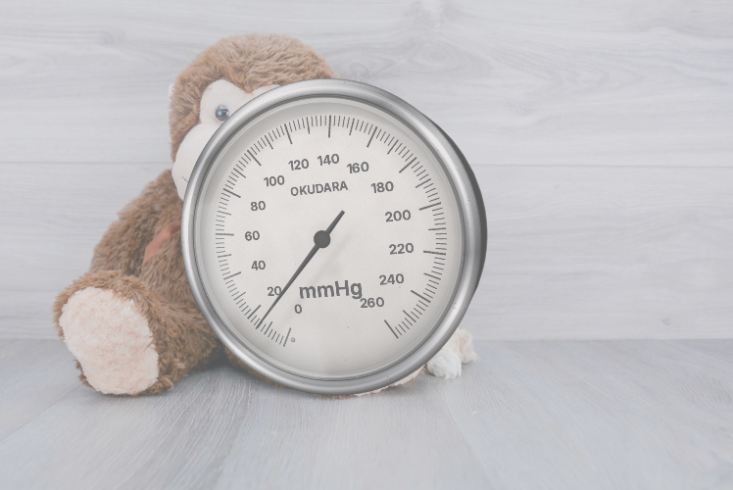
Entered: 14 mmHg
